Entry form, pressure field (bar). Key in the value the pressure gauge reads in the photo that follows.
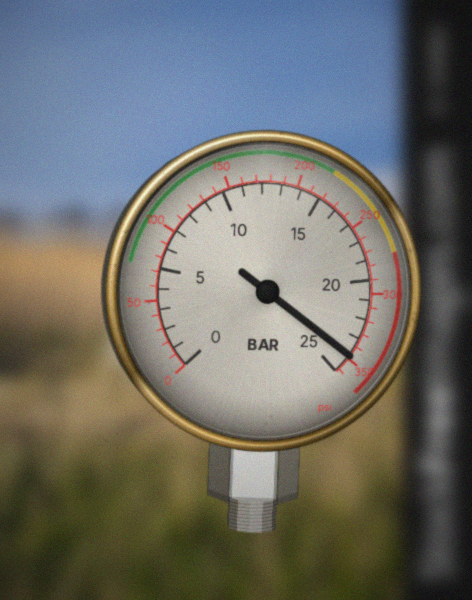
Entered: 24 bar
